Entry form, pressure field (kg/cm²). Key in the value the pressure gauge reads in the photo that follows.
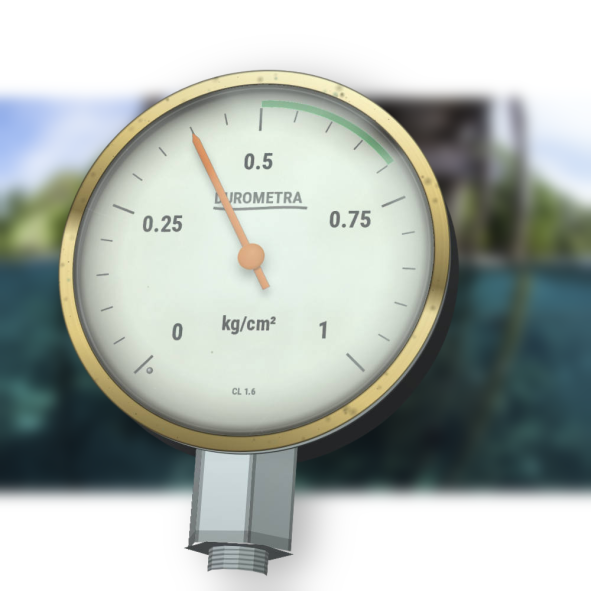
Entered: 0.4 kg/cm²
